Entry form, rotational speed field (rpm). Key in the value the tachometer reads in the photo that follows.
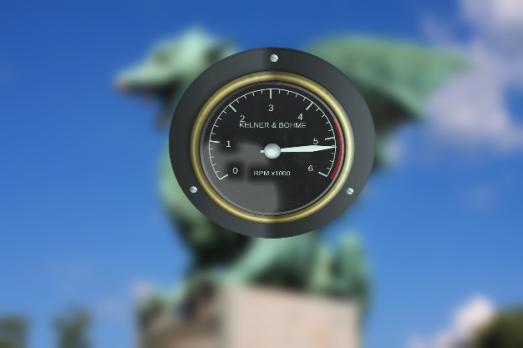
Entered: 5200 rpm
